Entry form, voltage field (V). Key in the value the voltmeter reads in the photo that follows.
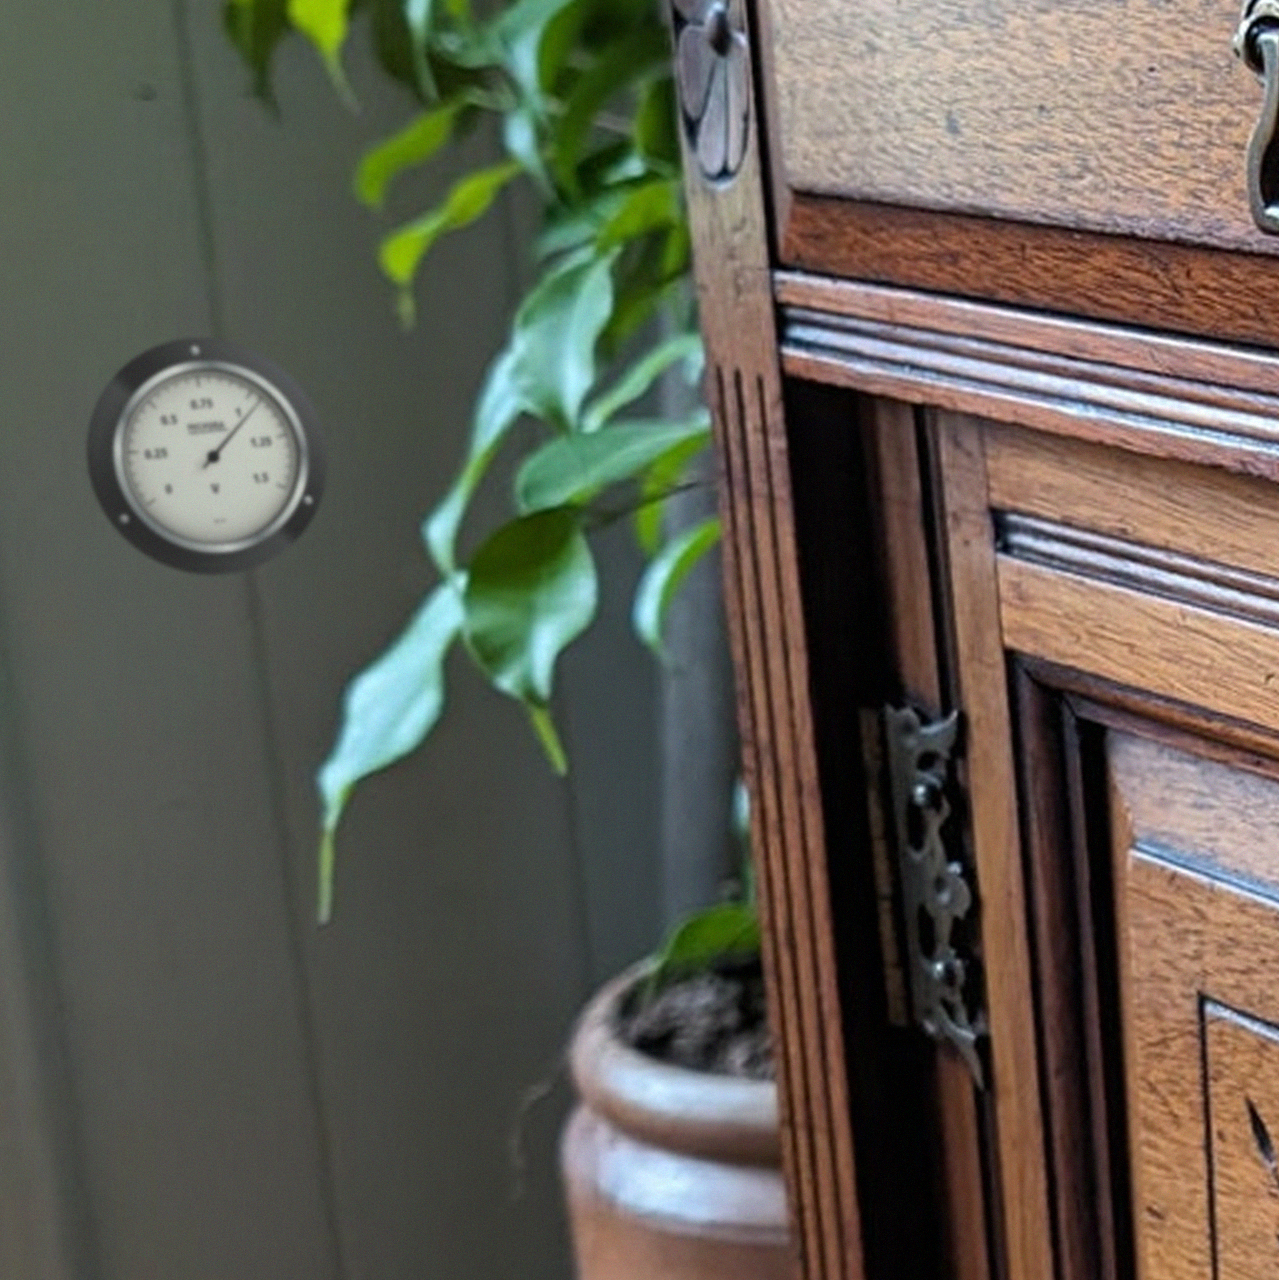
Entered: 1.05 V
